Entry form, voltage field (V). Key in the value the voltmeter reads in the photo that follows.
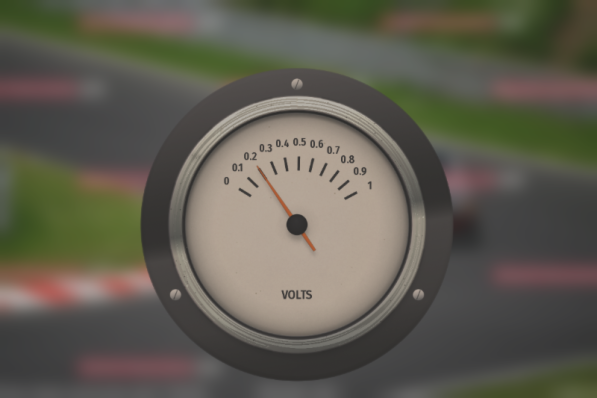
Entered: 0.2 V
